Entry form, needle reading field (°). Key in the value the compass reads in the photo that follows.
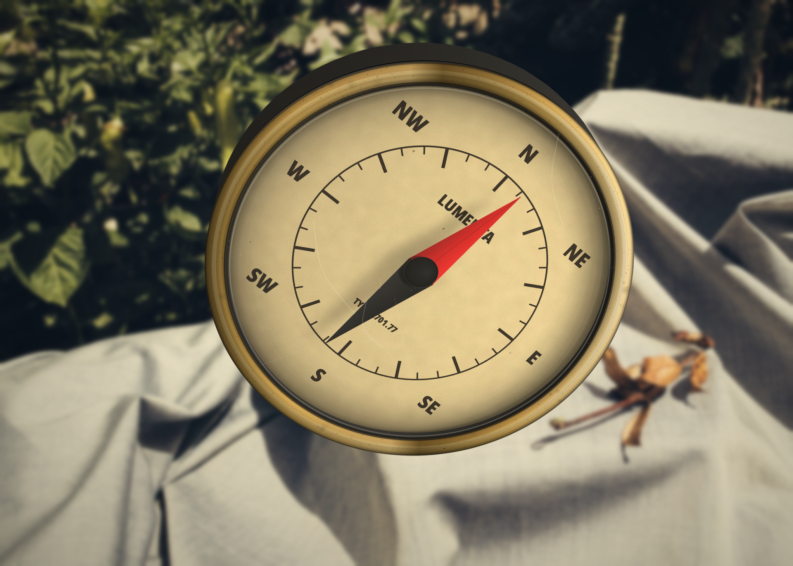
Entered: 10 °
